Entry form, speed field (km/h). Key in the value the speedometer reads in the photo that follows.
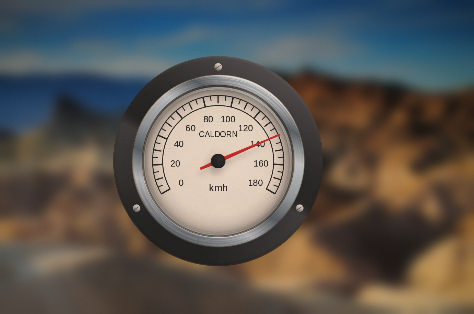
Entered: 140 km/h
